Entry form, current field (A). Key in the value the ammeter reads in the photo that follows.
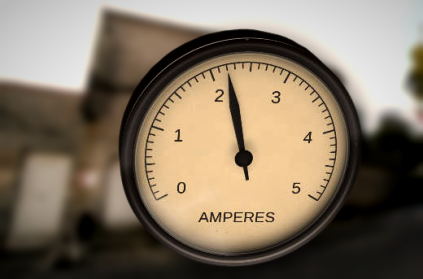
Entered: 2.2 A
